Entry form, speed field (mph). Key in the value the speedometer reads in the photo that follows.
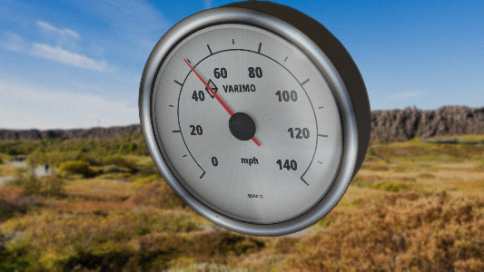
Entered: 50 mph
